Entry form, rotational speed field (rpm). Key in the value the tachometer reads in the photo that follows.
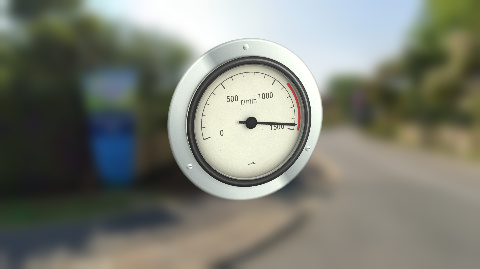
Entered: 1450 rpm
